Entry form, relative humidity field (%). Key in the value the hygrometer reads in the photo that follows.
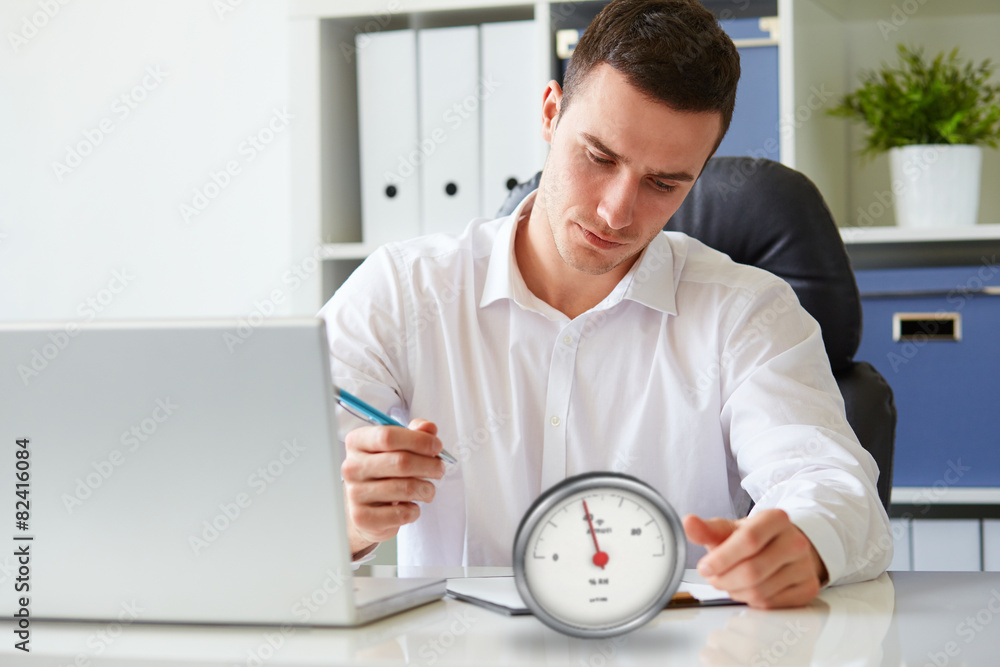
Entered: 40 %
